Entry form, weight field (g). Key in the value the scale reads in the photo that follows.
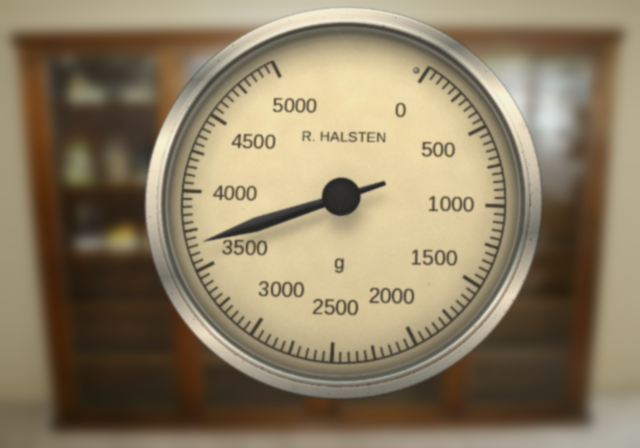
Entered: 3650 g
